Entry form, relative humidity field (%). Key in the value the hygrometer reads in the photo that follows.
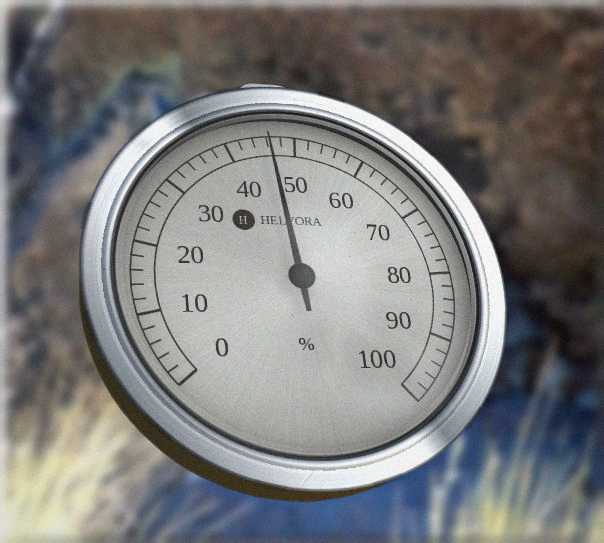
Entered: 46 %
